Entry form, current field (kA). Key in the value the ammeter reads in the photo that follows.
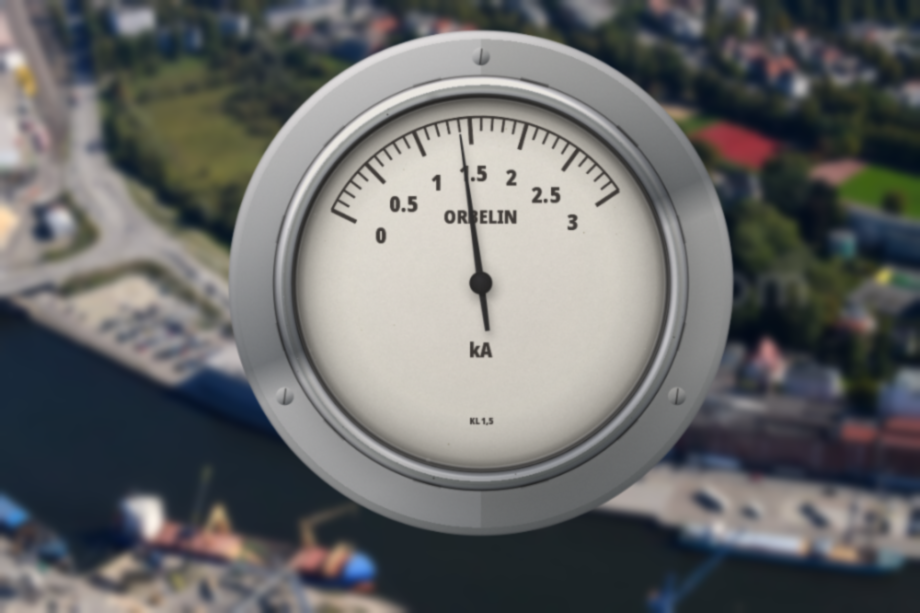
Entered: 1.4 kA
